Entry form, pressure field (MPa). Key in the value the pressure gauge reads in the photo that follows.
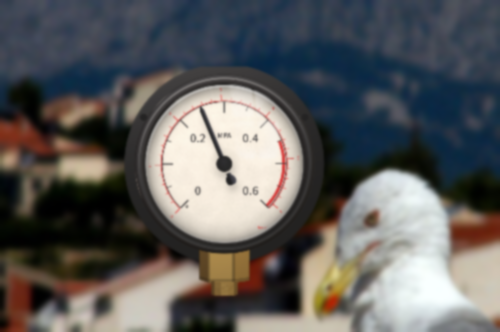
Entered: 0.25 MPa
